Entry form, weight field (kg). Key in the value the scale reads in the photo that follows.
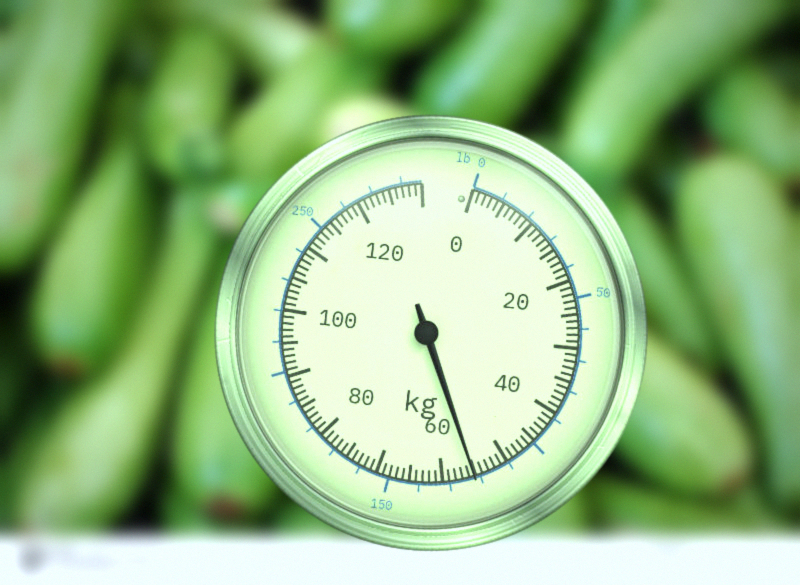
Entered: 55 kg
